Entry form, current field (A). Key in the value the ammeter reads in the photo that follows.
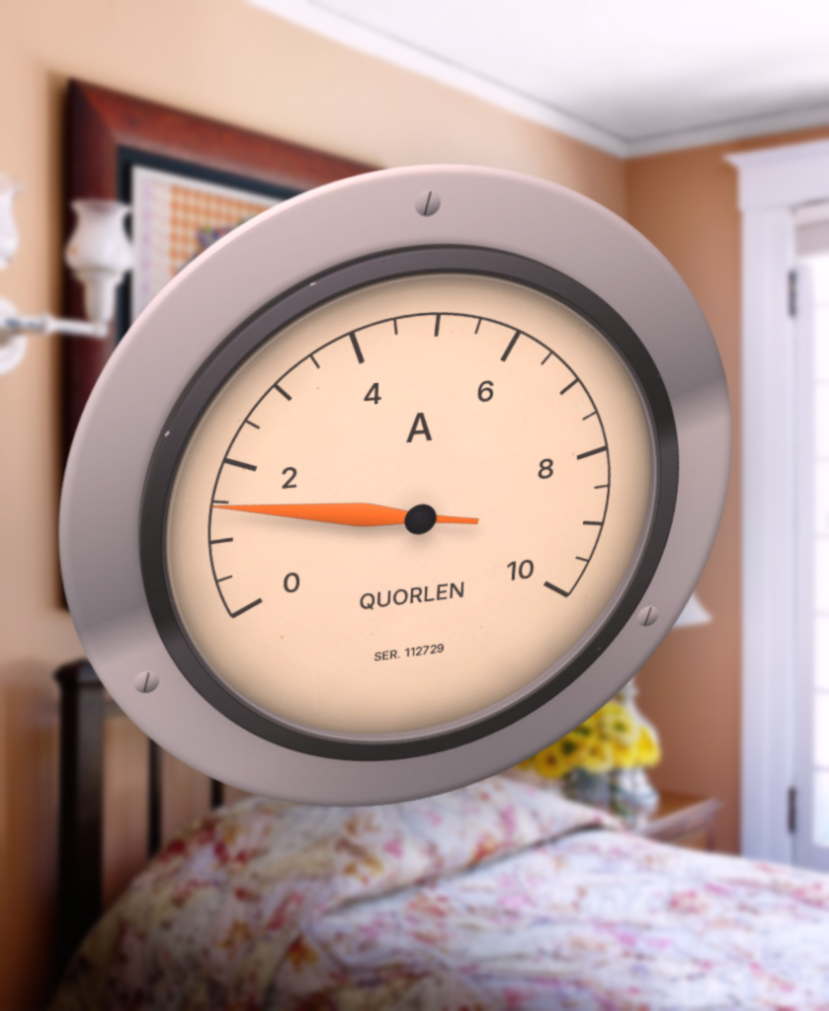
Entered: 1.5 A
